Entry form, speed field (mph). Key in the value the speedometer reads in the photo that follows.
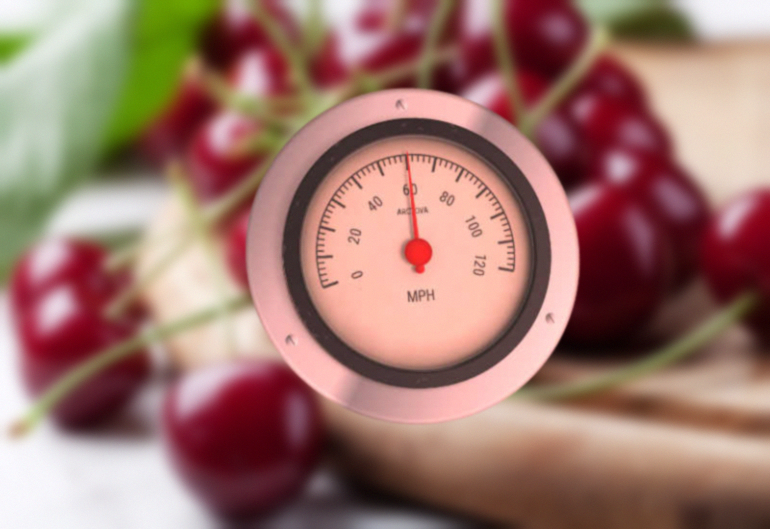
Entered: 60 mph
